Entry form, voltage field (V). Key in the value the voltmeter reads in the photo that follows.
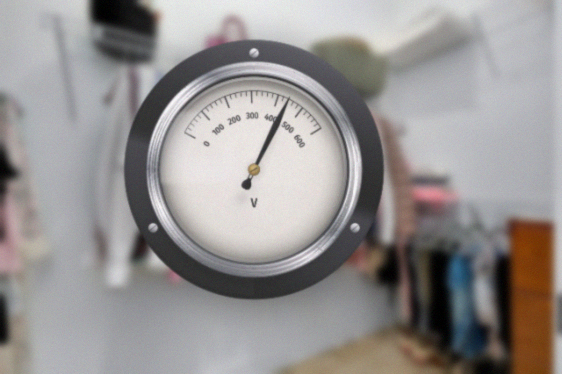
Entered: 440 V
